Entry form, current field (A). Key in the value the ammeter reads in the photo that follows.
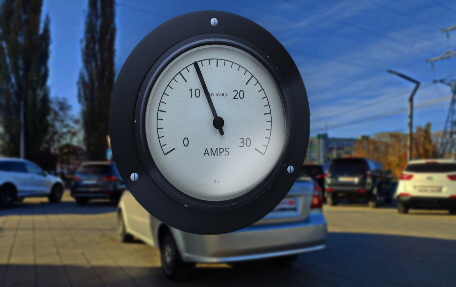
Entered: 12 A
